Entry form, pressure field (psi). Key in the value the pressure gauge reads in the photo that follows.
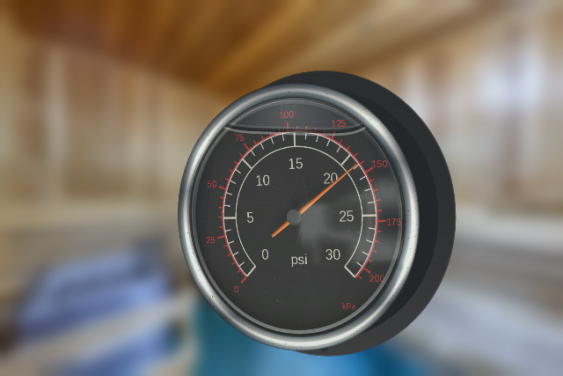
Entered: 21 psi
